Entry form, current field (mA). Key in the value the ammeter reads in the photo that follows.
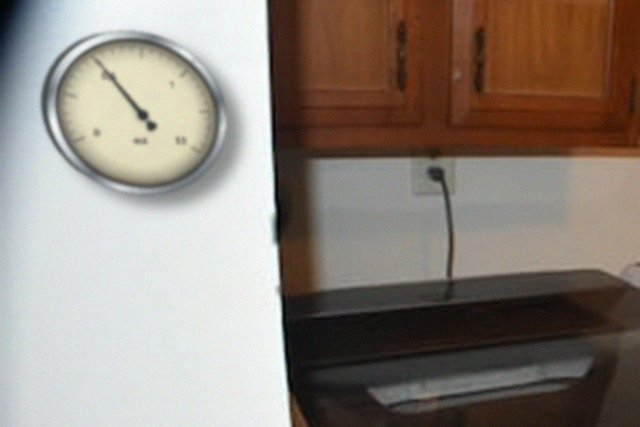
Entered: 0.5 mA
